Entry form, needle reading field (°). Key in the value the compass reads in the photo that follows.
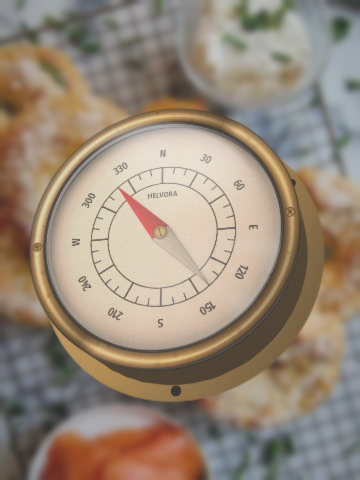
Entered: 320 °
